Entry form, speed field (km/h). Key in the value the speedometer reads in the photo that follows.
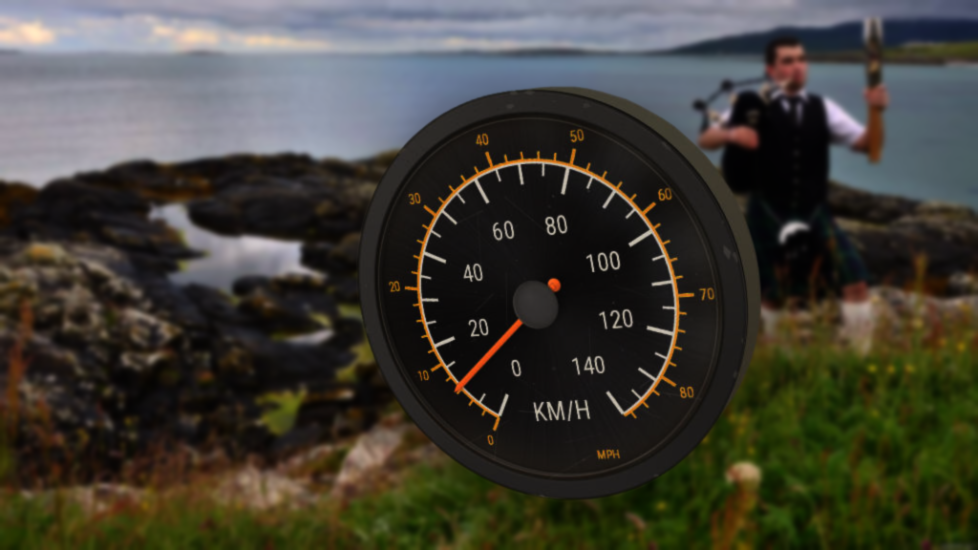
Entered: 10 km/h
